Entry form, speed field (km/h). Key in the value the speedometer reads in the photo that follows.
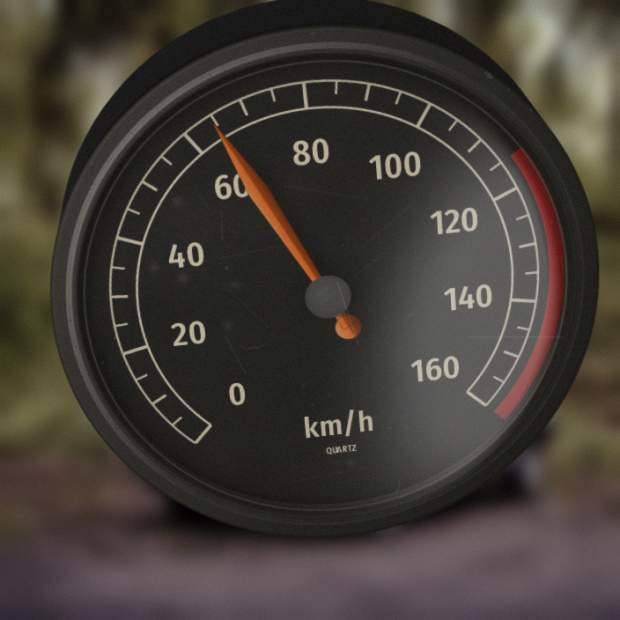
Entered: 65 km/h
